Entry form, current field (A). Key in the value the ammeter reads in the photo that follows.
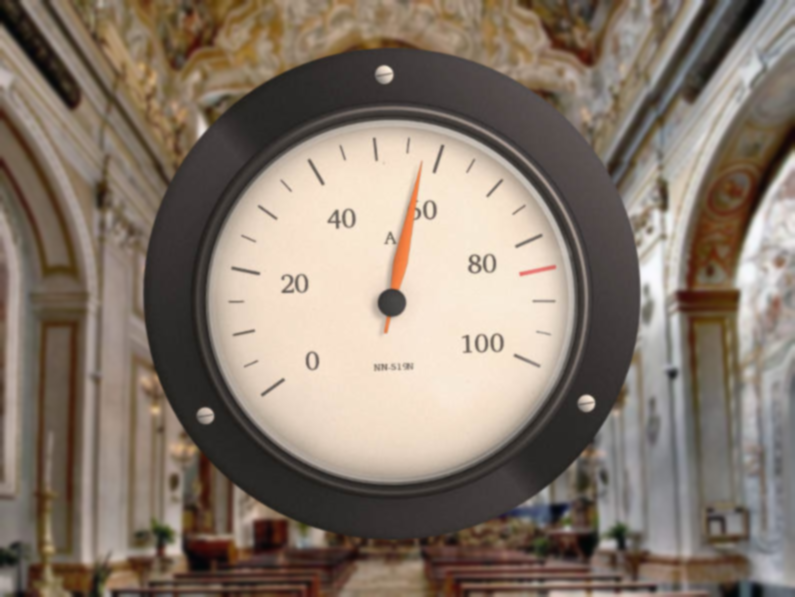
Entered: 57.5 A
